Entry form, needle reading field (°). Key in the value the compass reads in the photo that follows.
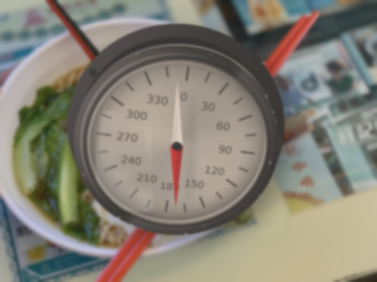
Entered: 172.5 °
